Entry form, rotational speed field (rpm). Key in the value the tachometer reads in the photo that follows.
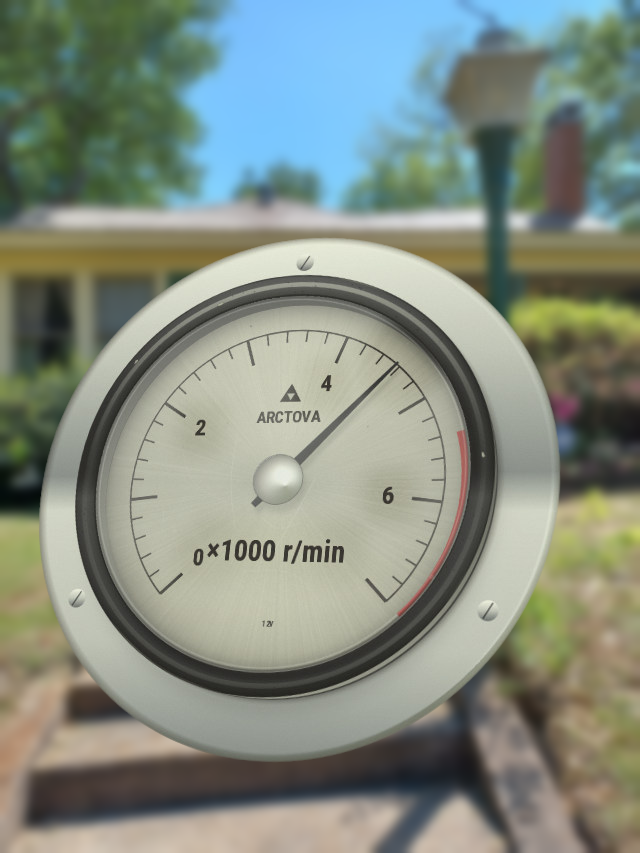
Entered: 4600 rpm
